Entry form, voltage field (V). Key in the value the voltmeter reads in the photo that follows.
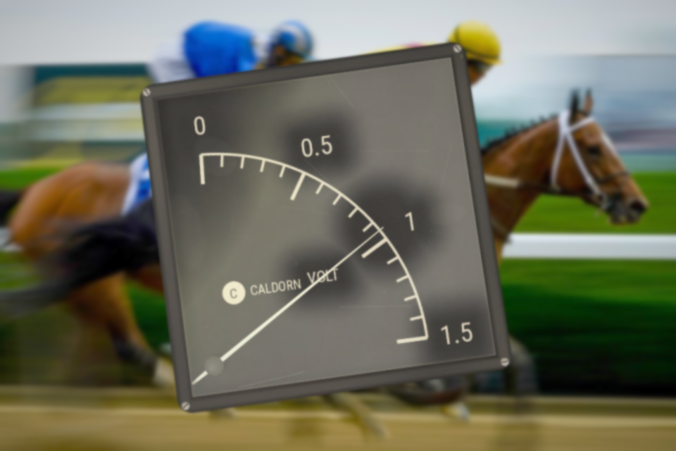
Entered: 0.95 V
